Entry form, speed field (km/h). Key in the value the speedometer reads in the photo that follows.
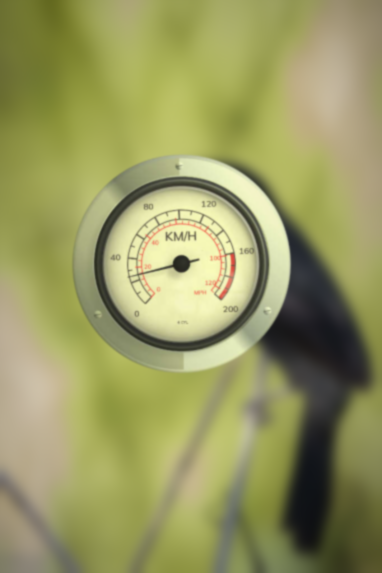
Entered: 25 km/h
